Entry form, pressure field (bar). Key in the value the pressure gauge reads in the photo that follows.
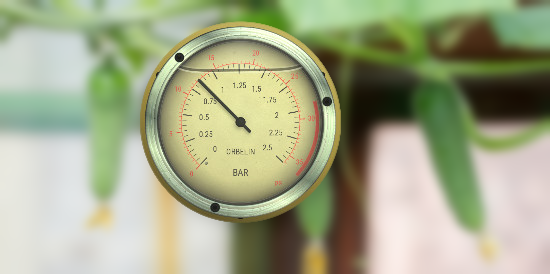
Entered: 0.85 bar
